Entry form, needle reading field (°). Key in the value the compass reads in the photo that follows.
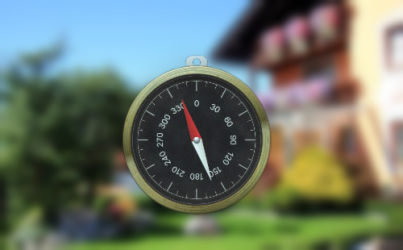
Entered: 340 °
